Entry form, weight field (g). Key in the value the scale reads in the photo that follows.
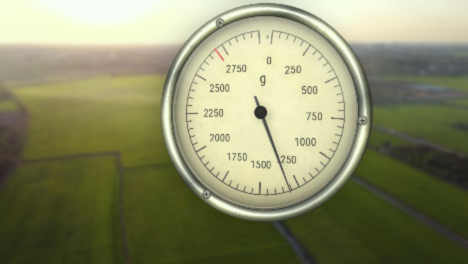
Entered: 1300 g
